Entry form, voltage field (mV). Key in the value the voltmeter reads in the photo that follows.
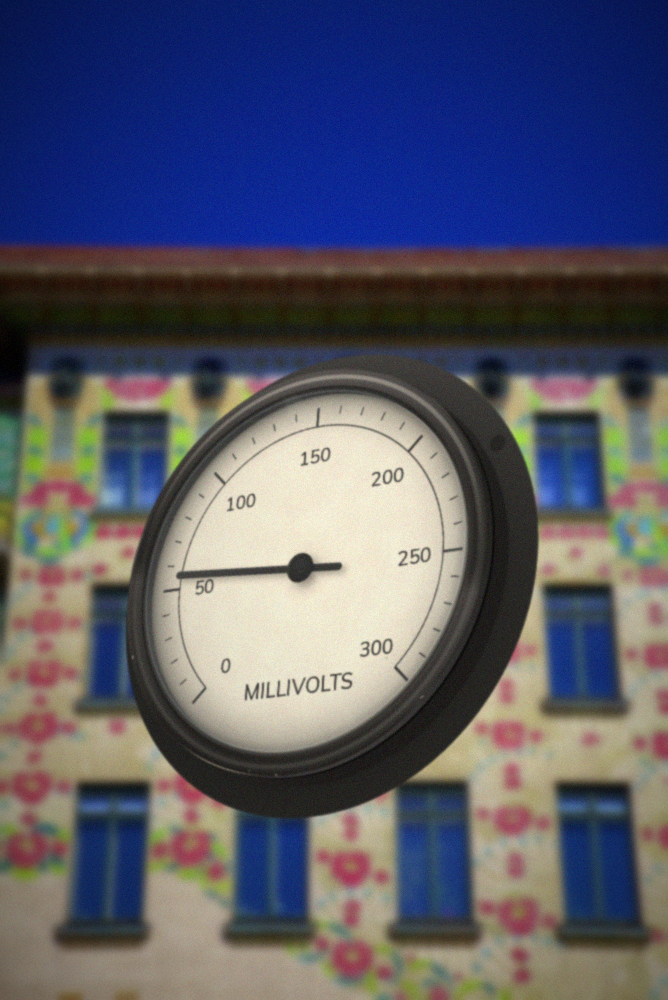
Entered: 55 mV
